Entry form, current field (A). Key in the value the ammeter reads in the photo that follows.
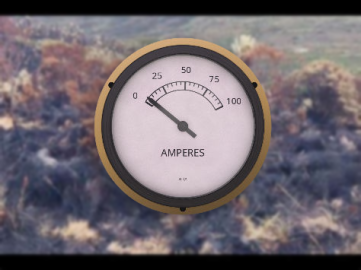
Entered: 5 A
